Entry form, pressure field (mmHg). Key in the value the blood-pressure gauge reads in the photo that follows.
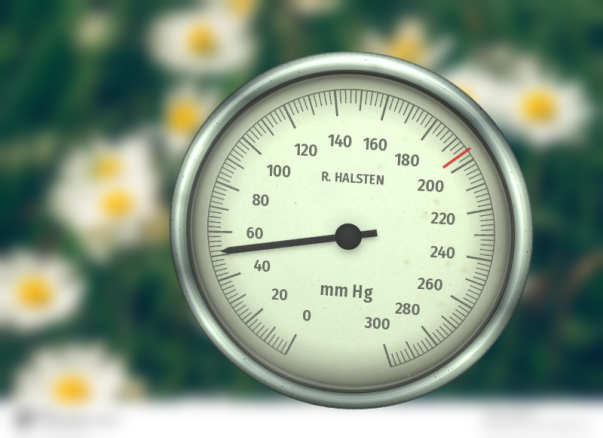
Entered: 52 mmHg
